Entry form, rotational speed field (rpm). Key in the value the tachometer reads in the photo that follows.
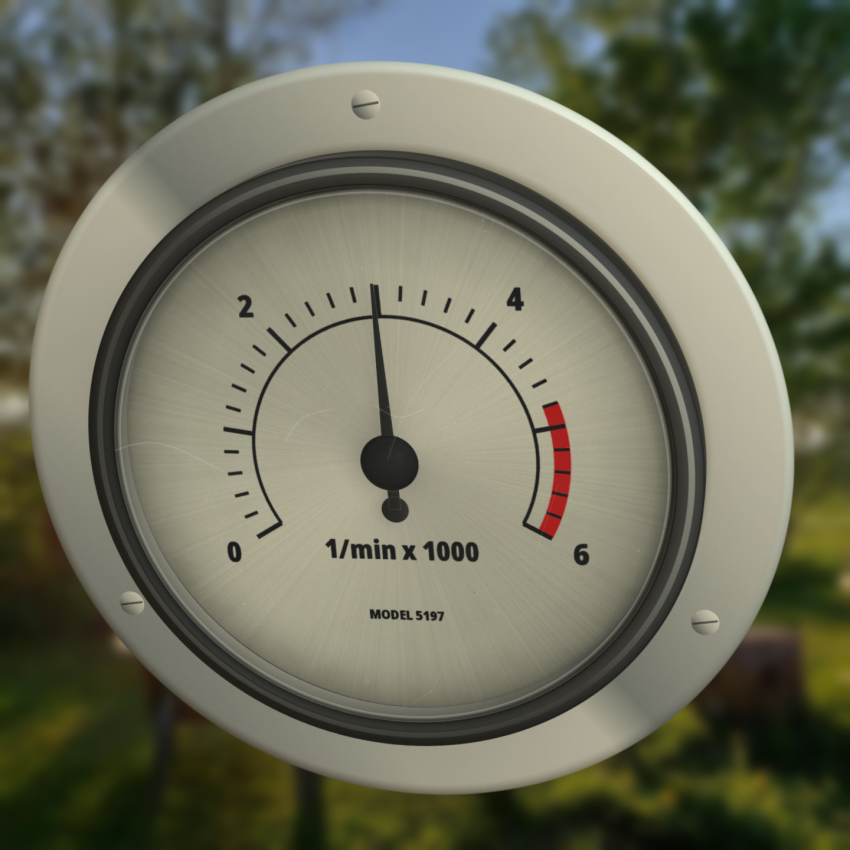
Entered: 3000 rpm
